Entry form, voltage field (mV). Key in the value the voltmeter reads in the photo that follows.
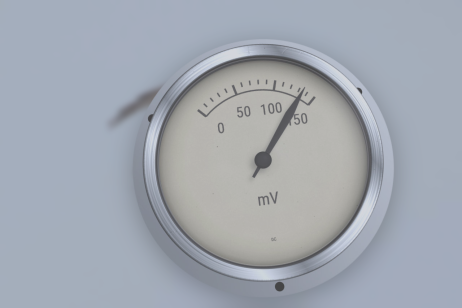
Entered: 135 mV
